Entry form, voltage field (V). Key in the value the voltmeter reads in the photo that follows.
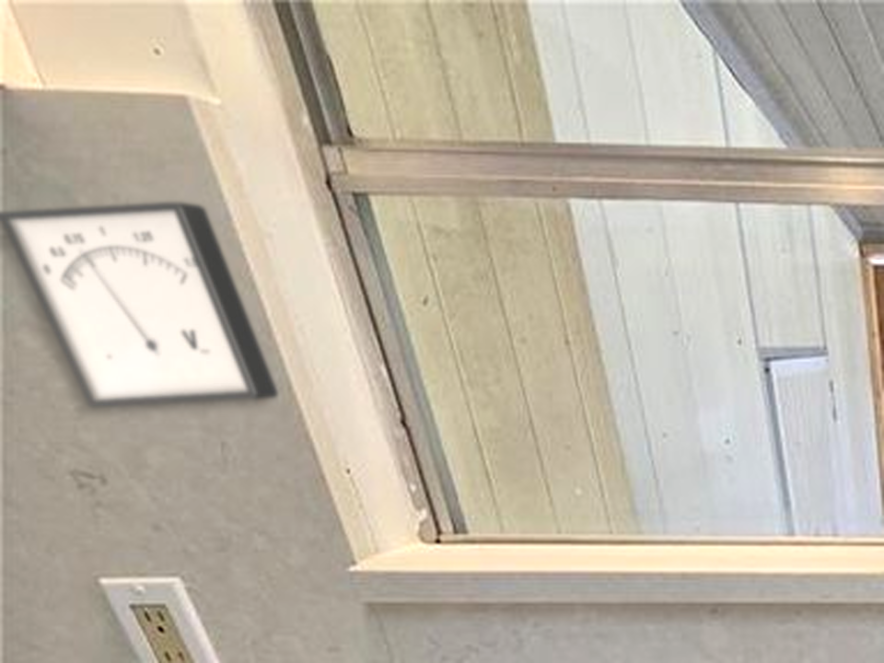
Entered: 0.75 V
